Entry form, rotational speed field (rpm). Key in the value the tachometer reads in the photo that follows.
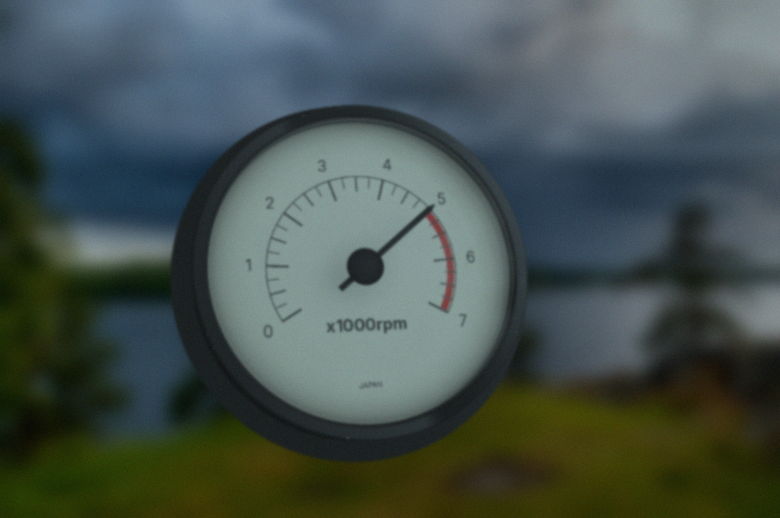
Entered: 5000 rpm
